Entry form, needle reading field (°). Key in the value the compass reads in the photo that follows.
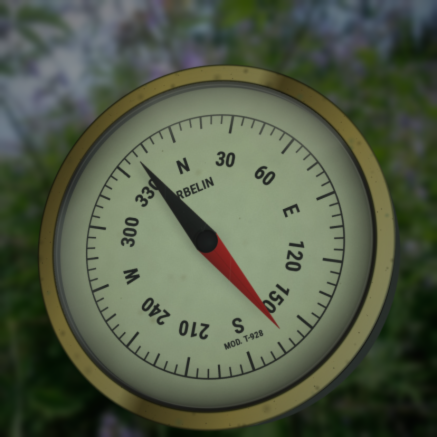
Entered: 160 °
